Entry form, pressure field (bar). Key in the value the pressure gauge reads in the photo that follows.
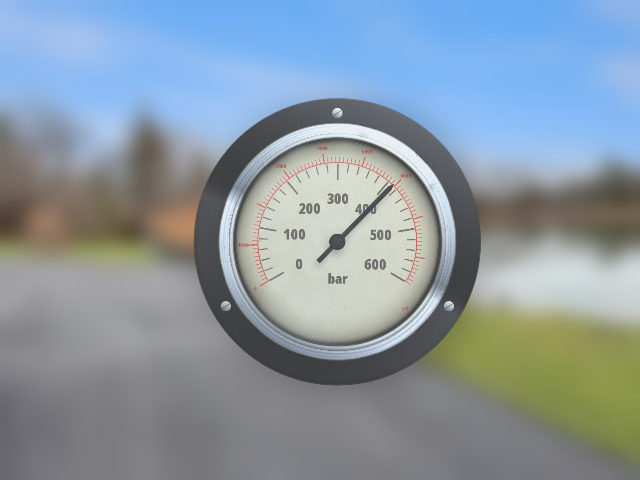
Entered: 410 bar
